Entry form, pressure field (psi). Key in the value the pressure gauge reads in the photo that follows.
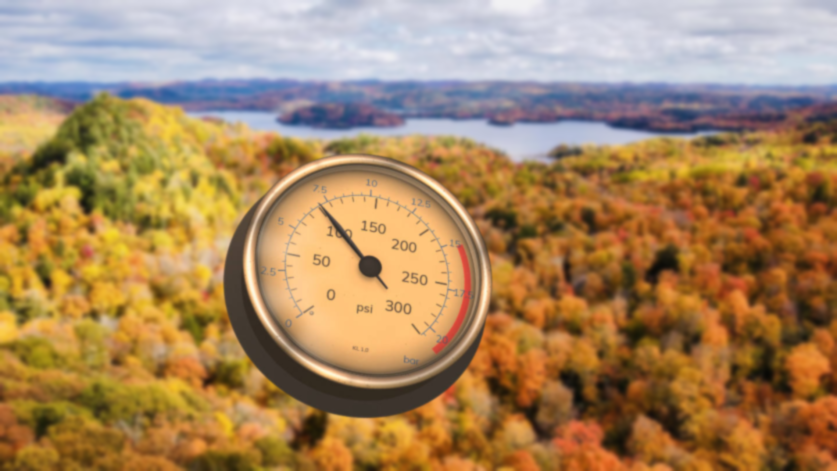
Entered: 100 psi
